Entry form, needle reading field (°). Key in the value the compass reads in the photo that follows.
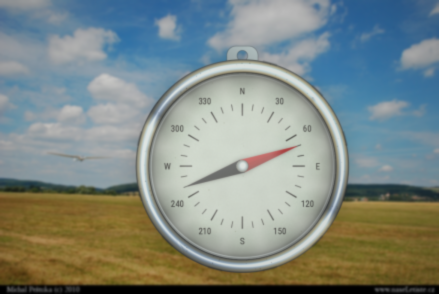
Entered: 70 °
